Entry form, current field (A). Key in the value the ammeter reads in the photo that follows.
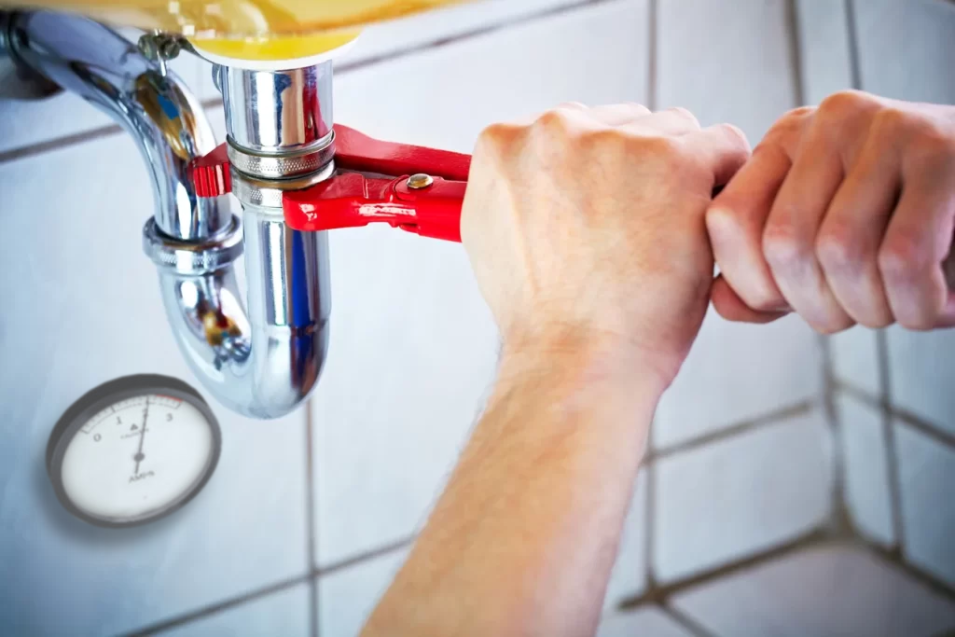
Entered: 2 A
